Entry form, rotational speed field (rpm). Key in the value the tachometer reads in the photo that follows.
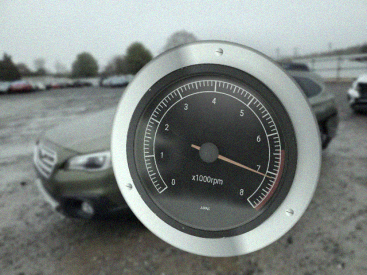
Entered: 7100 rpm
